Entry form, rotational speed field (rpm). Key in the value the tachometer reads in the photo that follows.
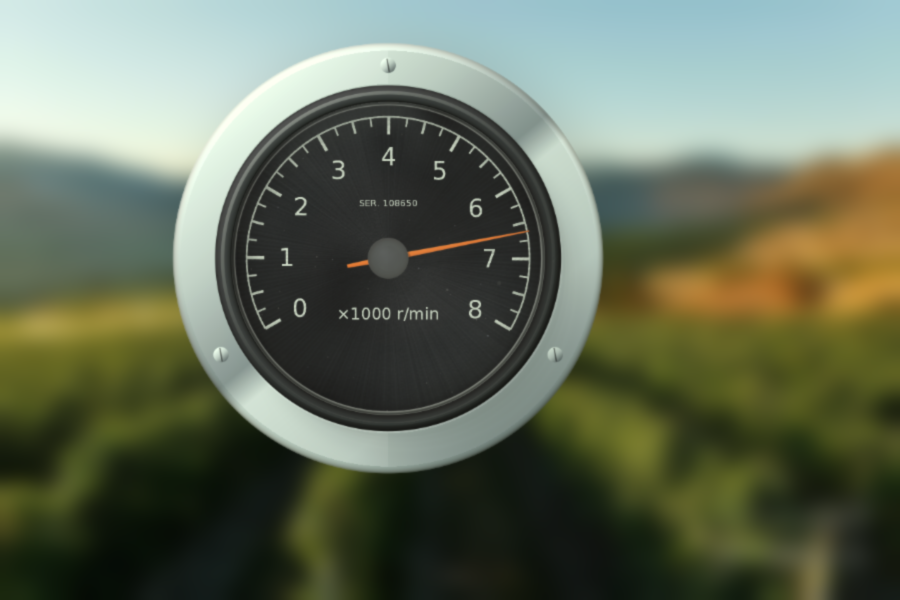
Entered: 6625 rpm
